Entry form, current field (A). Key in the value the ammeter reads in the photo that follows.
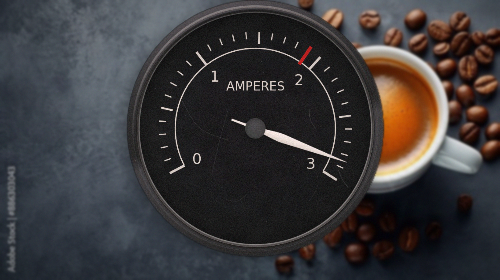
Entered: 2.85 A
